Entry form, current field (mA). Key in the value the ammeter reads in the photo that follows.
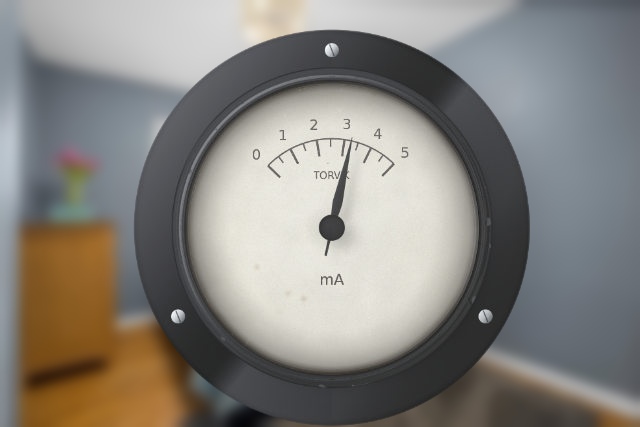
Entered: 3.25 mA
